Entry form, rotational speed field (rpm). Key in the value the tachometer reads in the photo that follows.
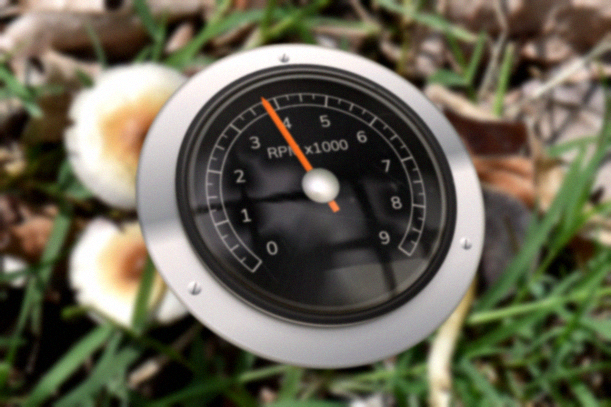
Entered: 3750 rpm
